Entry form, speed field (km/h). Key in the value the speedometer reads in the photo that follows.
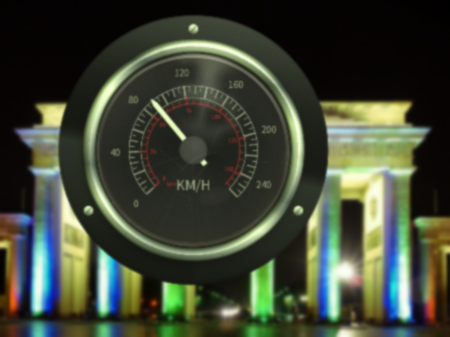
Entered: 90 km/h
